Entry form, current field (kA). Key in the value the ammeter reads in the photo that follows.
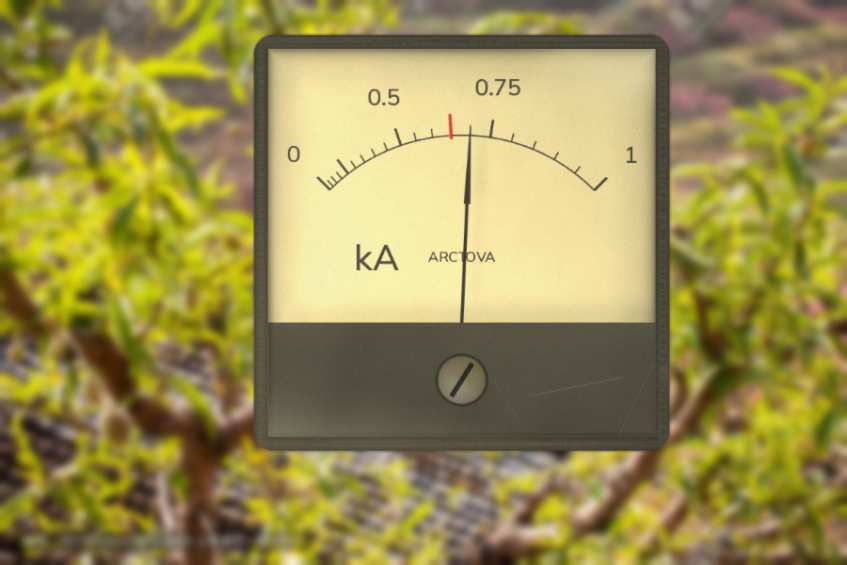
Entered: 0.7 kA
